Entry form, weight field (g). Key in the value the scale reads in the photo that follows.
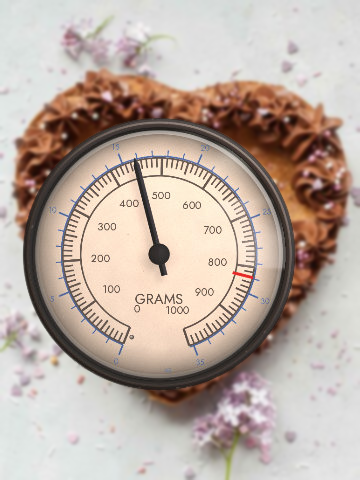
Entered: 450 g
